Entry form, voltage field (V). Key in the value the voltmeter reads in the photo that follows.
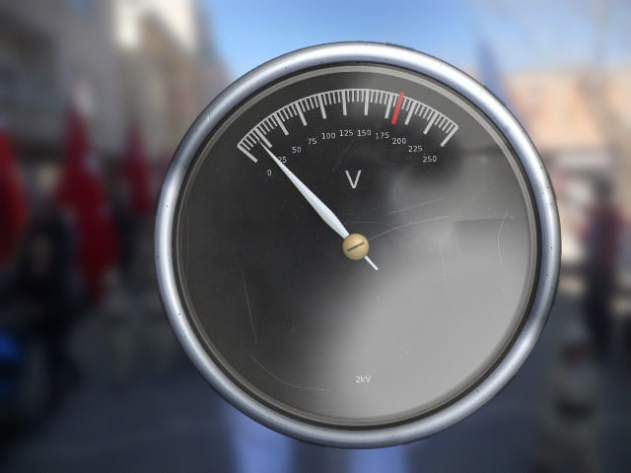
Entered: 20 V
